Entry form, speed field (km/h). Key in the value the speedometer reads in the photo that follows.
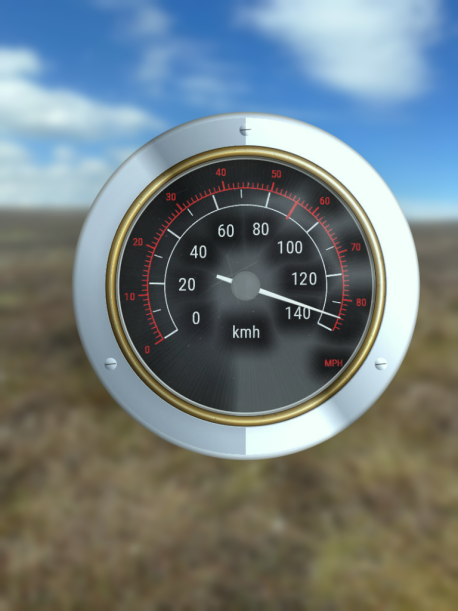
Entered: 135 km/h
